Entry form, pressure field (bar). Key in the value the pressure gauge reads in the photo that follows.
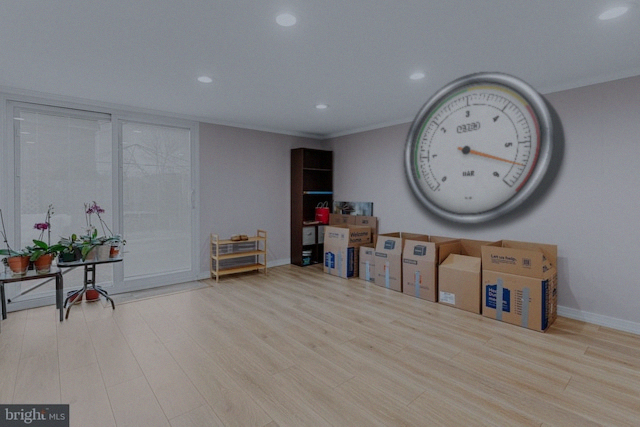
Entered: 5.5 bar
